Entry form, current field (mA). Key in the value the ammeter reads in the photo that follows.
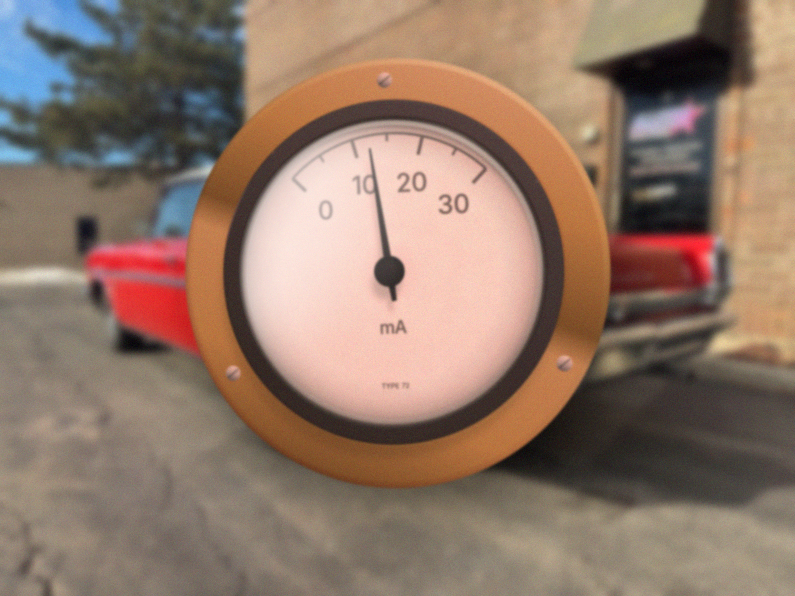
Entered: 12.5 mA
